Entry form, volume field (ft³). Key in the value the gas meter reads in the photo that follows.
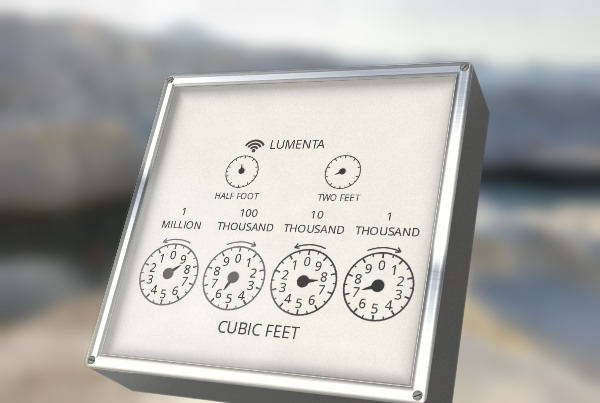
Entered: 857700 ft³
